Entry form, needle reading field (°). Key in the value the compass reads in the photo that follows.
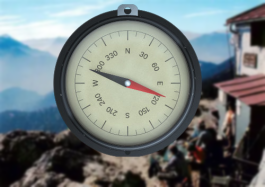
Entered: 110 °
